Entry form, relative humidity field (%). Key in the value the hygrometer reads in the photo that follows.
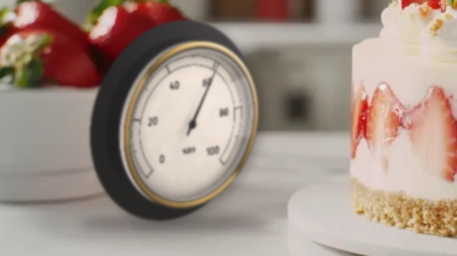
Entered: 60 %
